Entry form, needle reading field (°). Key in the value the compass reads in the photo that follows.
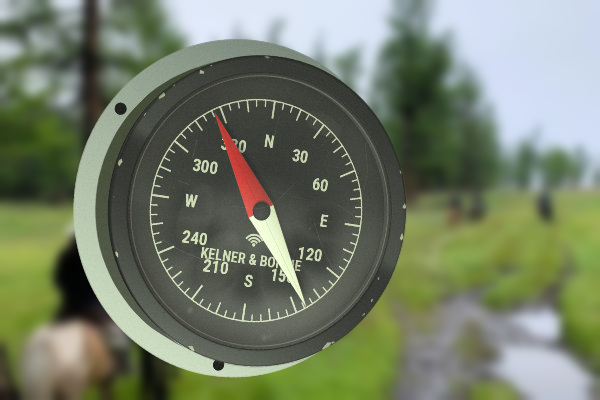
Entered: 325 °
